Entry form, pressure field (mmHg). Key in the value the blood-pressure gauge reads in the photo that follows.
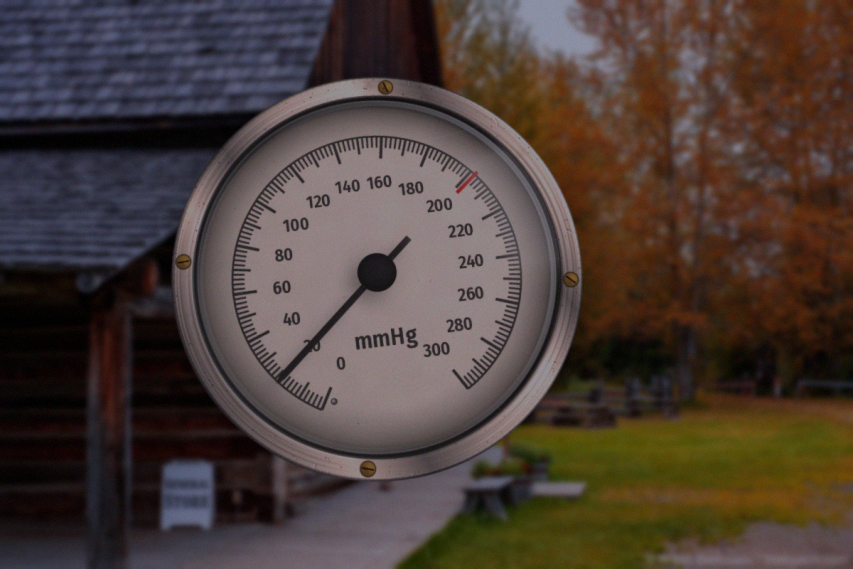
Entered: 20 mmHg
